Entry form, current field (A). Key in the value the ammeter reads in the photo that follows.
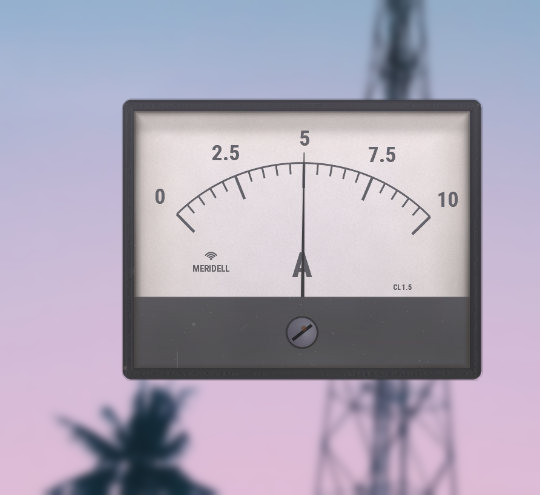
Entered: 5 A
